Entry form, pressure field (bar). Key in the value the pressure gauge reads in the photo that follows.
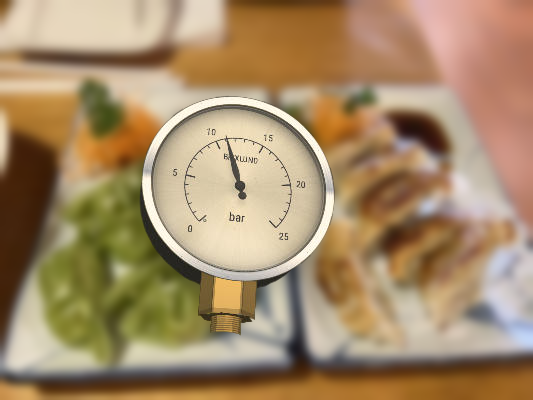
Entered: 11 bar
